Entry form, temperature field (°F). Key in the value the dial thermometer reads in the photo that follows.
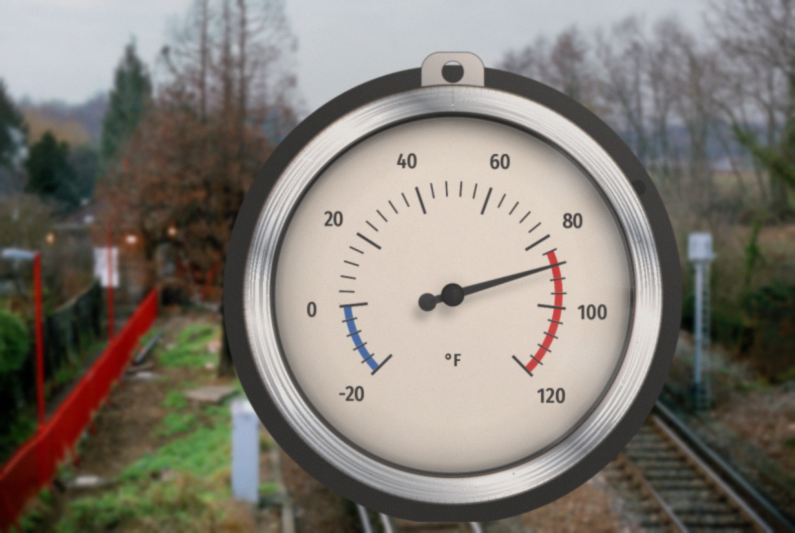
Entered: 88 °F
